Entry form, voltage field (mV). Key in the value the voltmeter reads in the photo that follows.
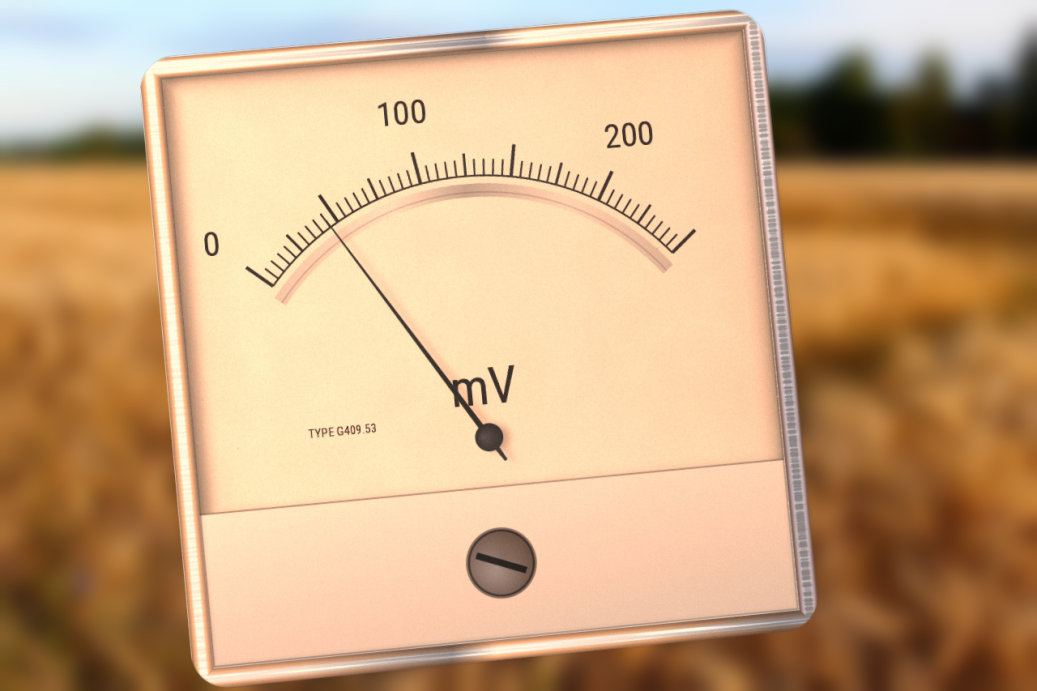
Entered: 45 mV
